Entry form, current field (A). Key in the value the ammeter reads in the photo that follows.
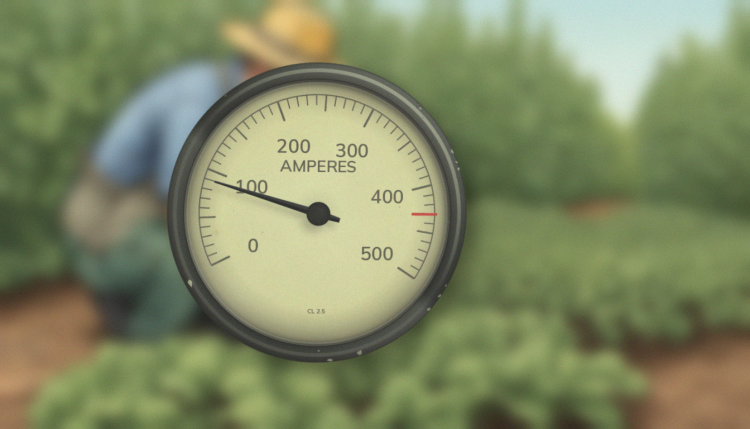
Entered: 90 A
